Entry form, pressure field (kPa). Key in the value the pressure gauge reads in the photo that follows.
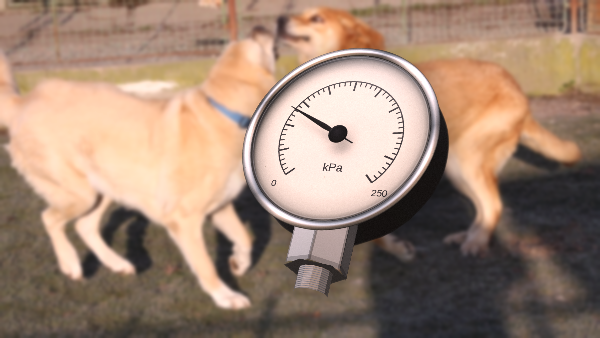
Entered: 65 kPa
